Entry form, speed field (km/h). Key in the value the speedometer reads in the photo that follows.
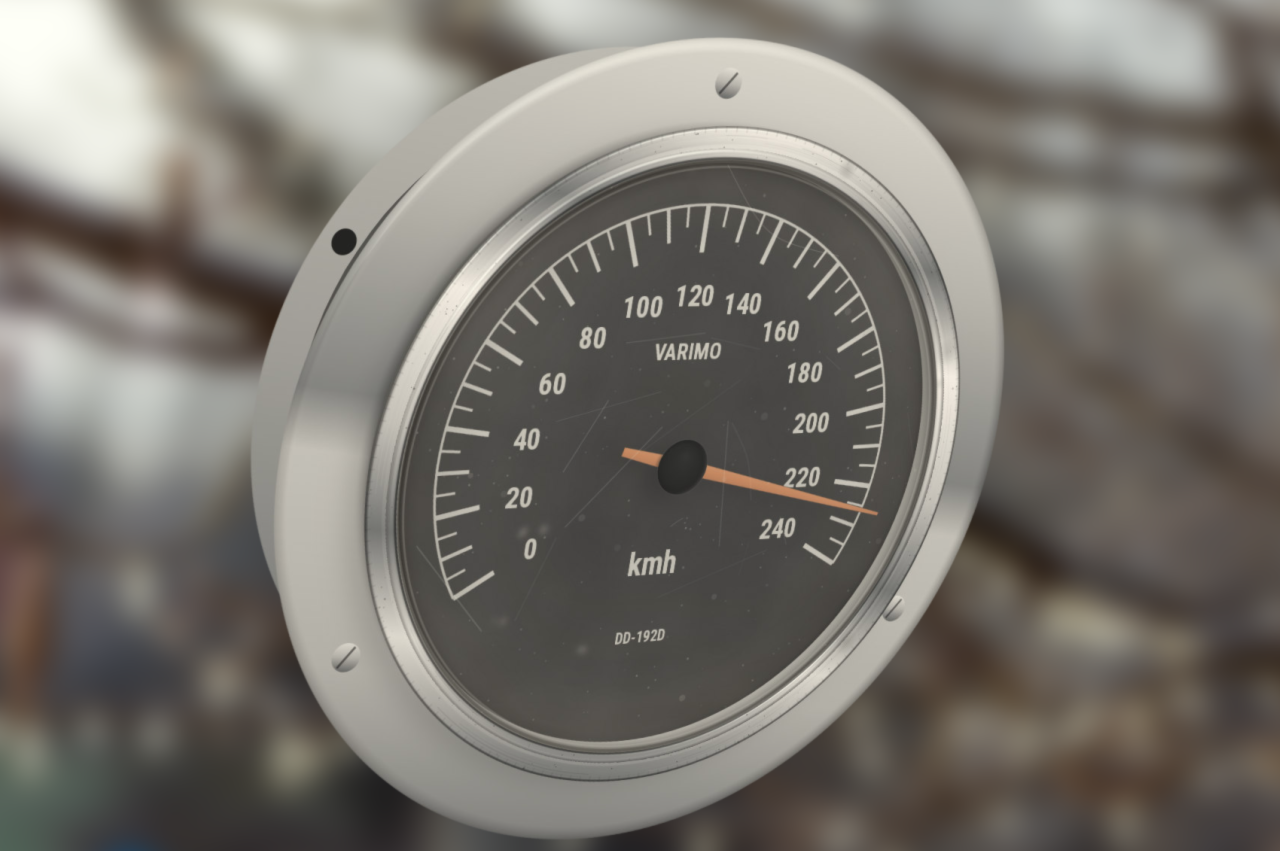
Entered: 225 km/h
